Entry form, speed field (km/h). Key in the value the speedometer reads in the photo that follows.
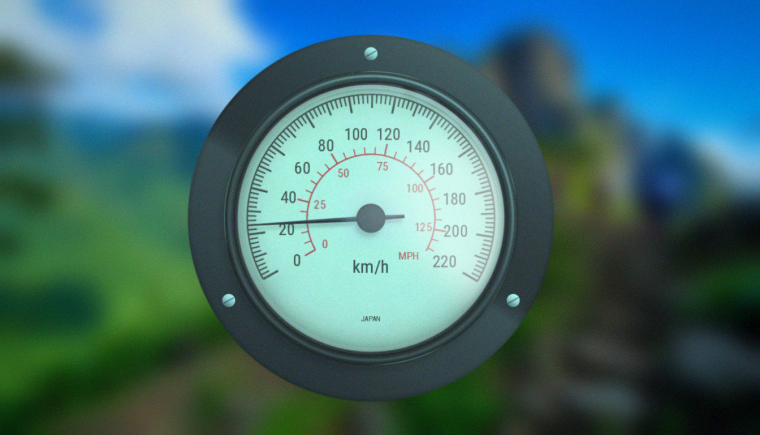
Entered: 24 km/h
